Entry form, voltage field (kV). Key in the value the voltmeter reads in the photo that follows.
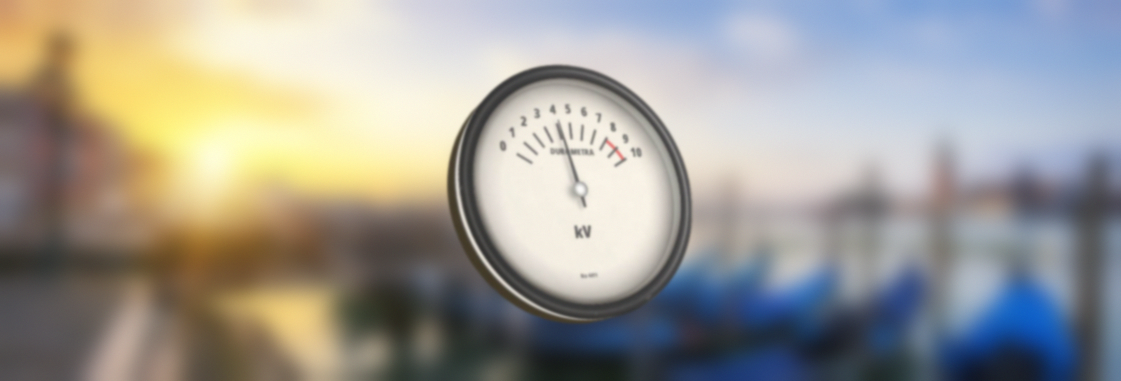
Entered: 4 kV
